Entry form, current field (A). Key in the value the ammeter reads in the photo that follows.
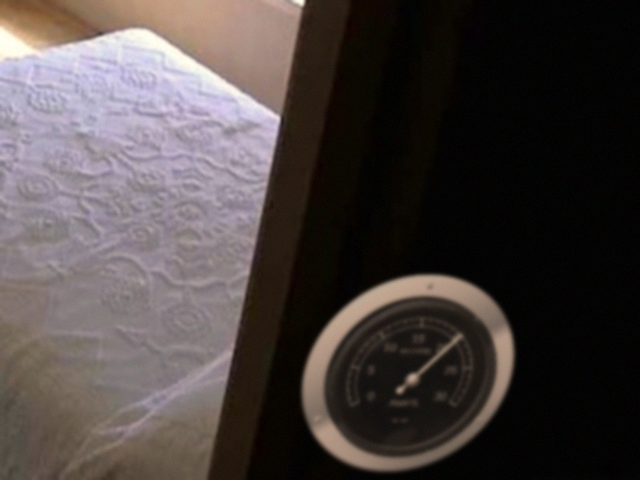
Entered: 20 A
